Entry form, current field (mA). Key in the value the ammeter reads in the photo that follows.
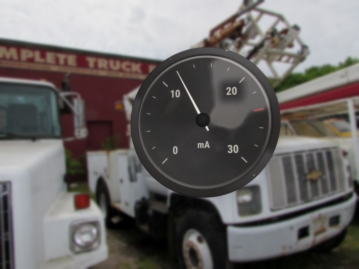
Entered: 12 mA
